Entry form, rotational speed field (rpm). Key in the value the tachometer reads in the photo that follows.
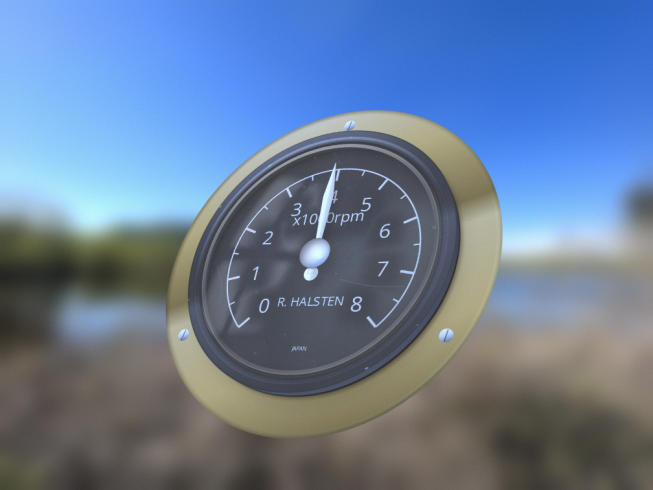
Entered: 4000 rpm
